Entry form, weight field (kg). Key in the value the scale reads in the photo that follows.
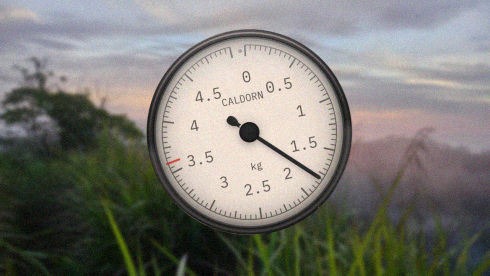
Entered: 1.8 kg
